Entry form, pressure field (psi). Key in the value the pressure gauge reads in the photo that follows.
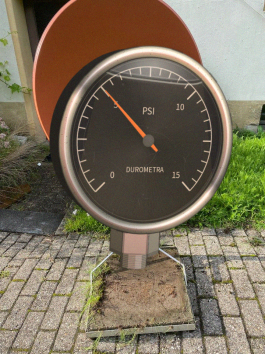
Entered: 5 psi
